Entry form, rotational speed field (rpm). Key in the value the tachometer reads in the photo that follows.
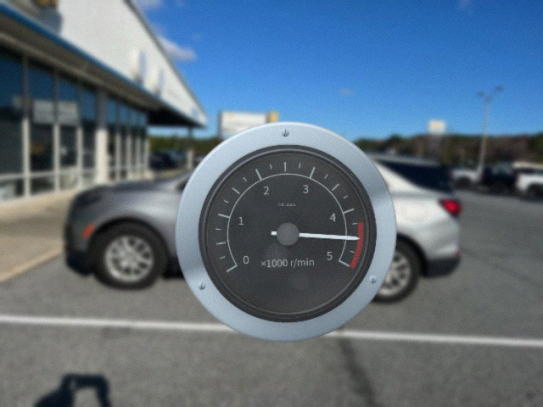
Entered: 4500 rpm
